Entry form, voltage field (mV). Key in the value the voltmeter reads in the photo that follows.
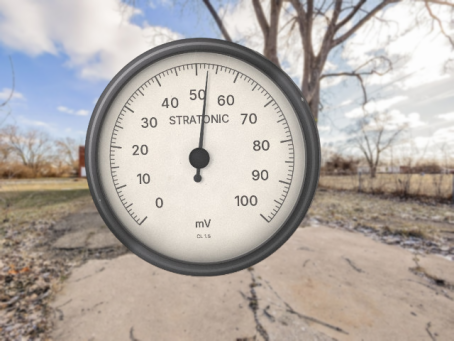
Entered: 53 mV
